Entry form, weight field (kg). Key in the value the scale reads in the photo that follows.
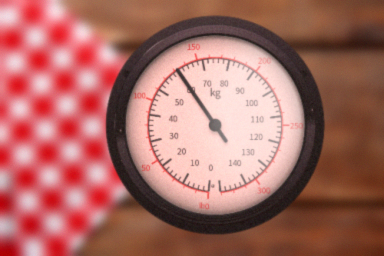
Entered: 60 kg
